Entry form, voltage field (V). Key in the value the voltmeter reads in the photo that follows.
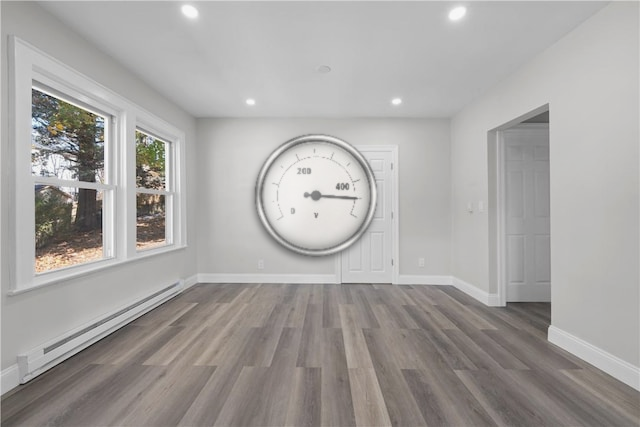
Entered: 450 V
